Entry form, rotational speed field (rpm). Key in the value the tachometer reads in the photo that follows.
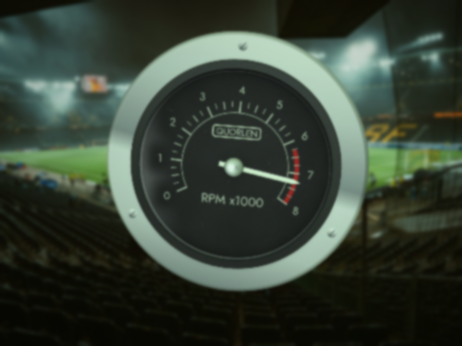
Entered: 7250 rpm
